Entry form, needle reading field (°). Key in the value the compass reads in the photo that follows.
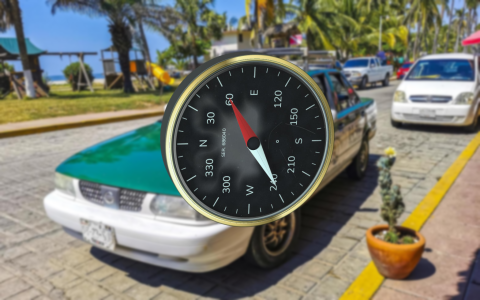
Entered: 60 °
